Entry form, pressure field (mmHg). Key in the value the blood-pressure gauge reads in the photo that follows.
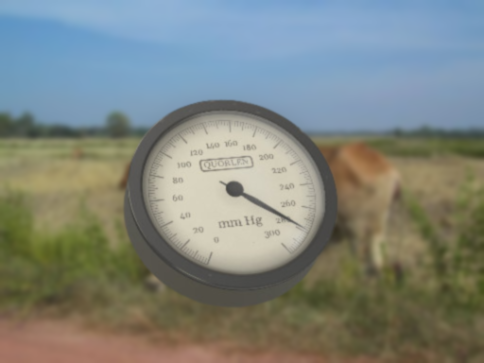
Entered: 280 mmHg
